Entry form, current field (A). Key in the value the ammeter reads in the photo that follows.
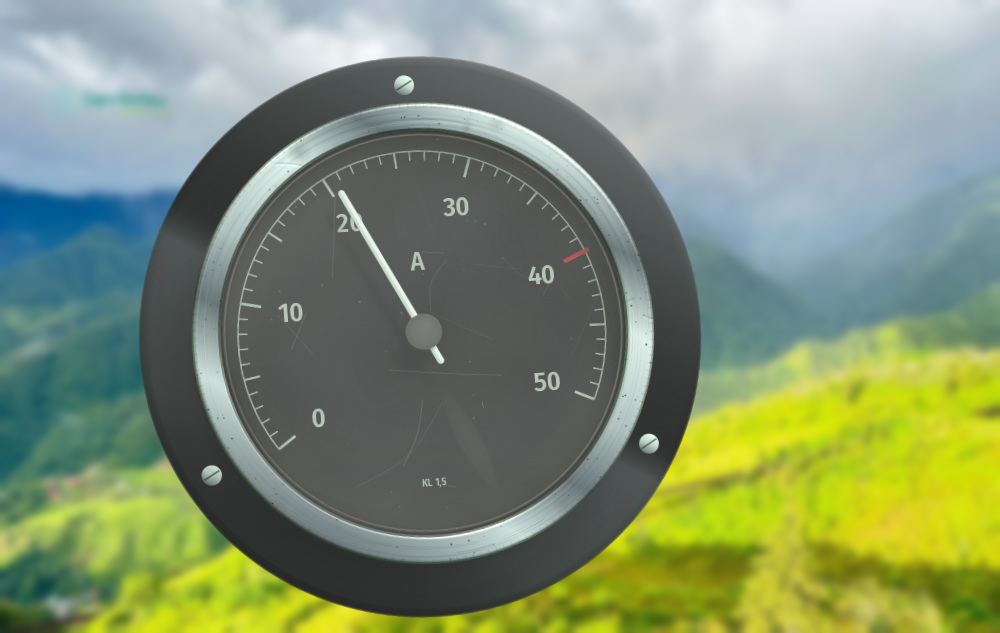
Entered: 20.5 A
